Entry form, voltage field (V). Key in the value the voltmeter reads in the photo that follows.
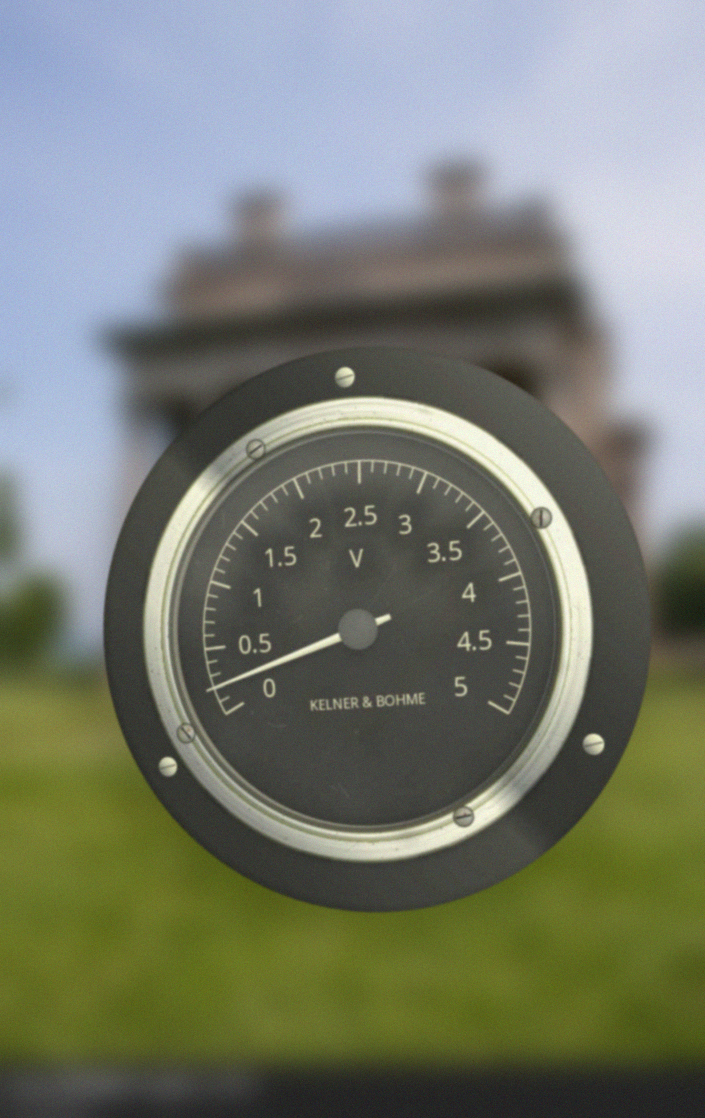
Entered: 0.2 V
